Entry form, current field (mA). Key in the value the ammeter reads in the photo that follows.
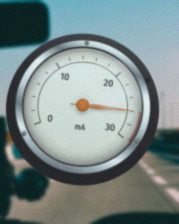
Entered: 26 mA
